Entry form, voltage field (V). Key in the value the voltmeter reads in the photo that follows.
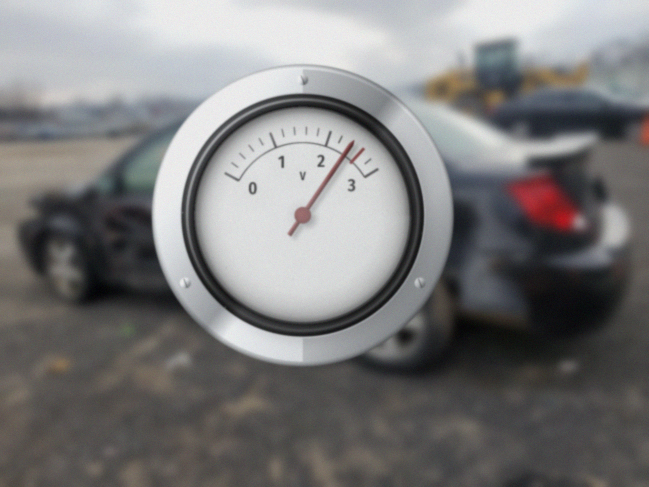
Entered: 2.4 V
